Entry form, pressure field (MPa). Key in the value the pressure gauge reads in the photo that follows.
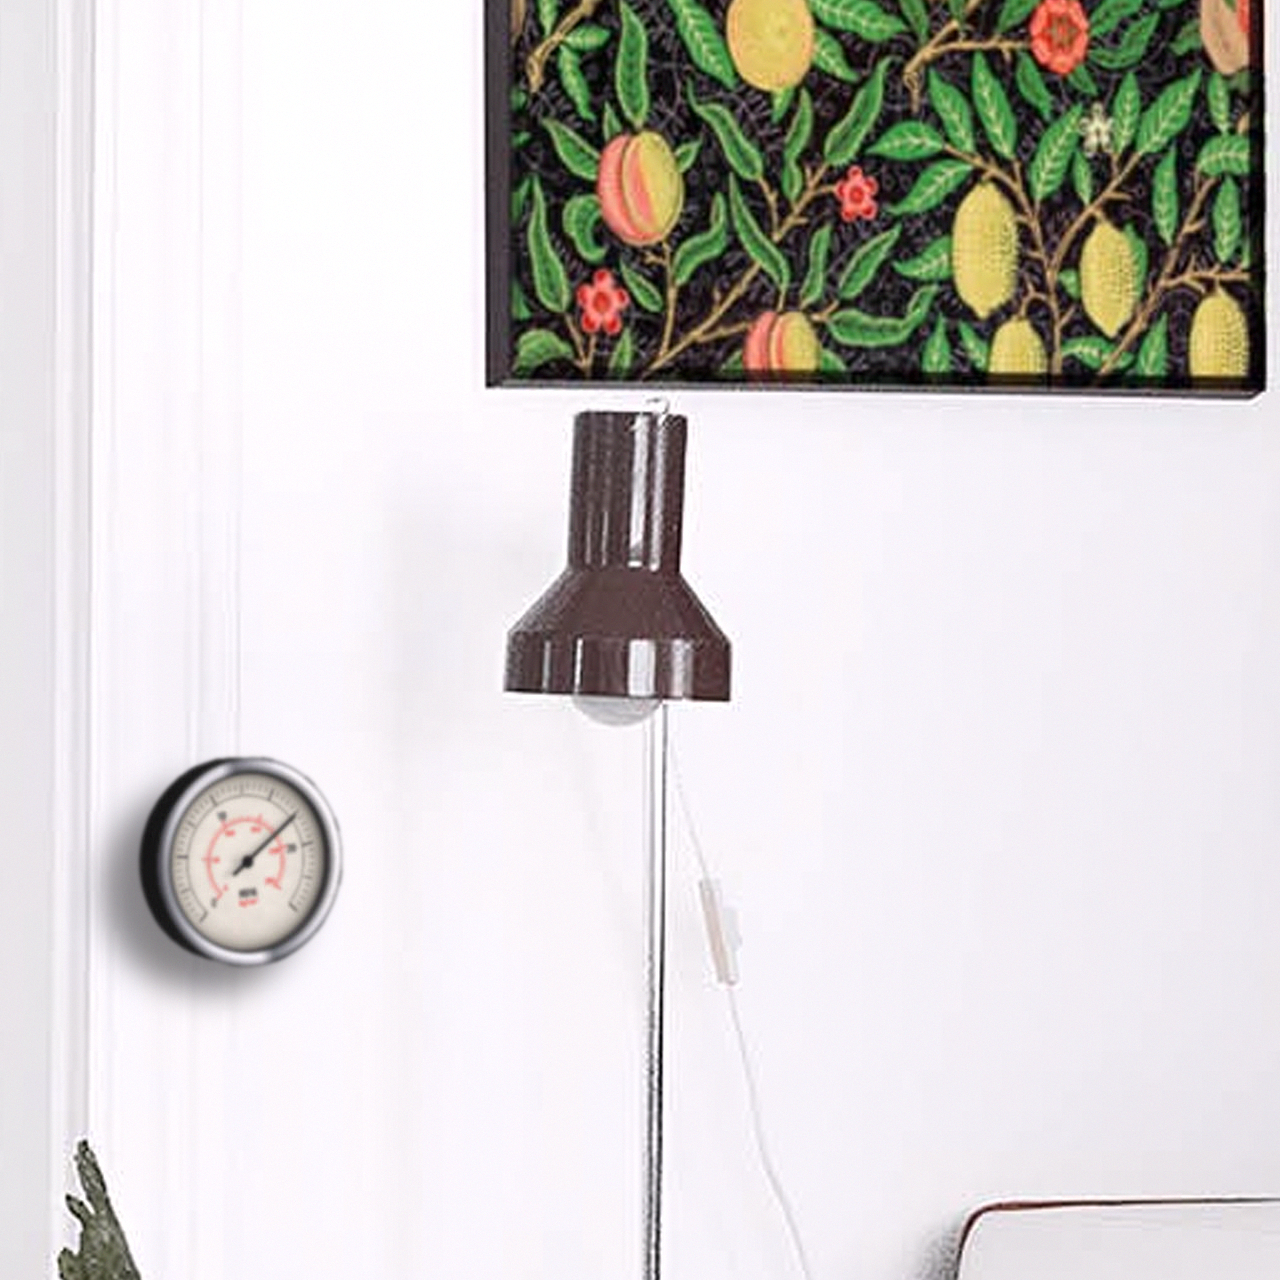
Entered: 17.5 MPa
